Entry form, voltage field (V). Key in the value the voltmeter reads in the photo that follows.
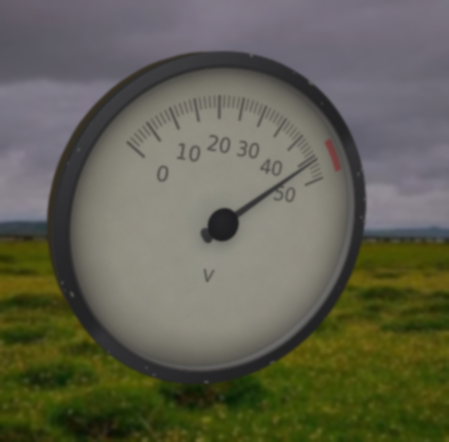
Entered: 45 V
